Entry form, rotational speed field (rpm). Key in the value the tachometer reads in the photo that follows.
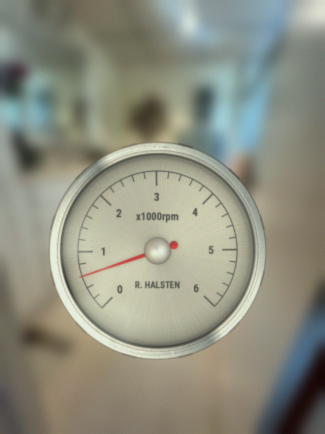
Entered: 600 rpm
